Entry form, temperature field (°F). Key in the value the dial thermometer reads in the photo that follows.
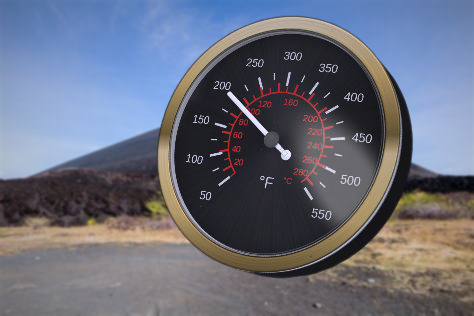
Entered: 200 °F
